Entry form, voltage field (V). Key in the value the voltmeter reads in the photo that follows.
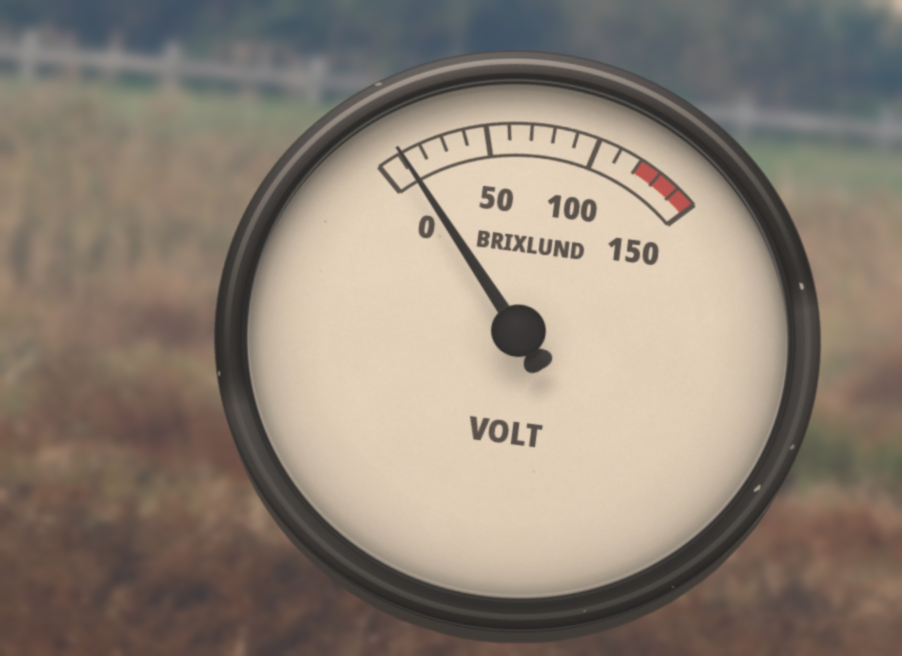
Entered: 10 V
